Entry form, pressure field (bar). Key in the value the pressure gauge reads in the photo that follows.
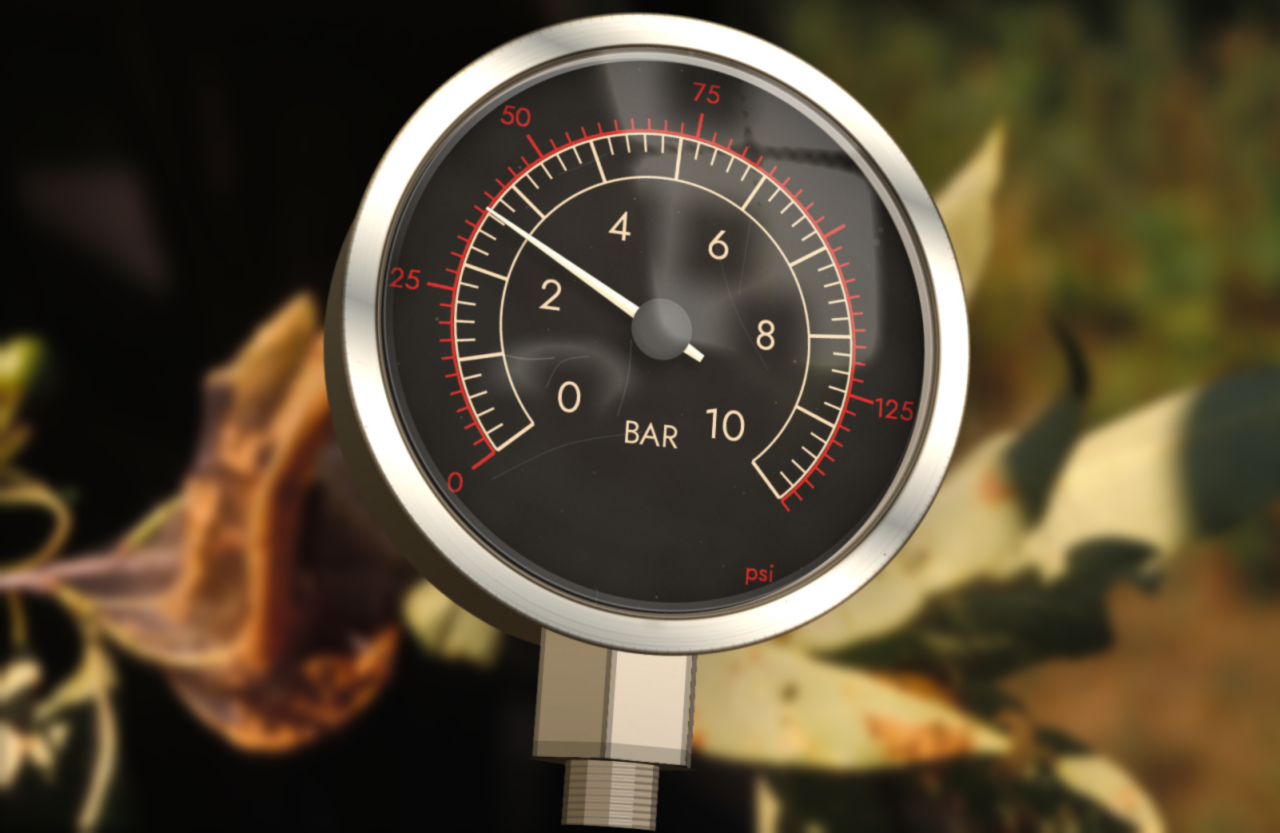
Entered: 2.6 bar
